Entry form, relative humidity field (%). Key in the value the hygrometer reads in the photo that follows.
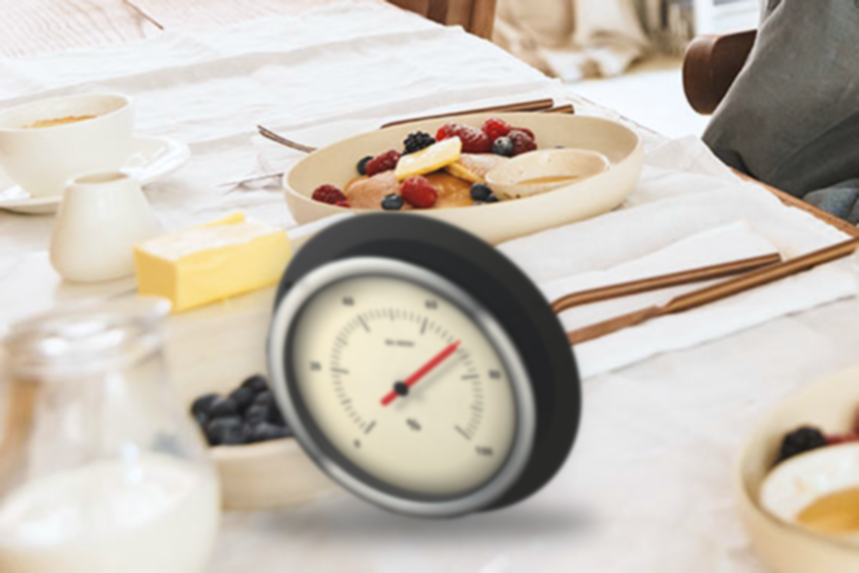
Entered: 70 %
